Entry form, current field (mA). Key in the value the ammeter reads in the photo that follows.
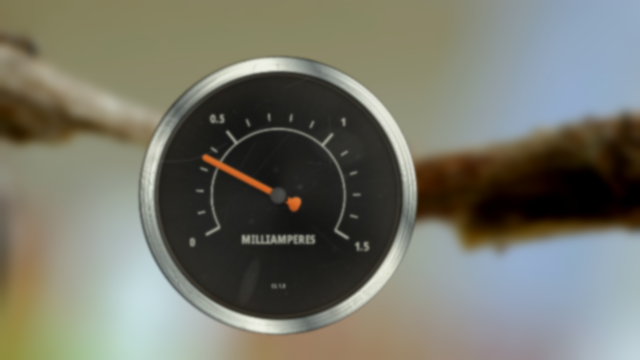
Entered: 0.35 mA
